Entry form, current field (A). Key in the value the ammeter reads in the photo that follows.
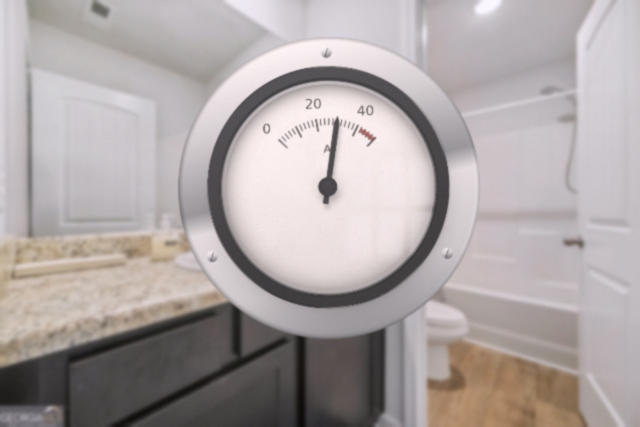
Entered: 30 A
